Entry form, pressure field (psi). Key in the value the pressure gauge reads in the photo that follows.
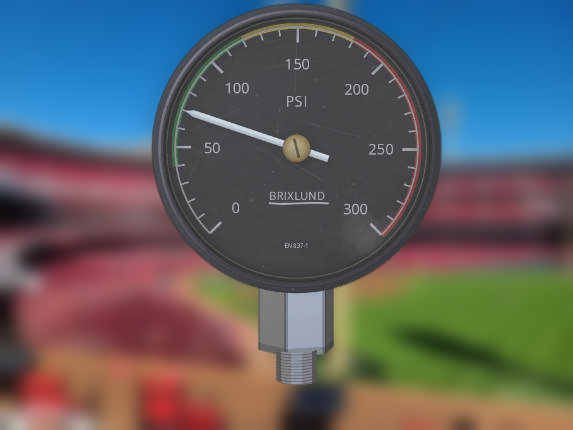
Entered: 70 psi
